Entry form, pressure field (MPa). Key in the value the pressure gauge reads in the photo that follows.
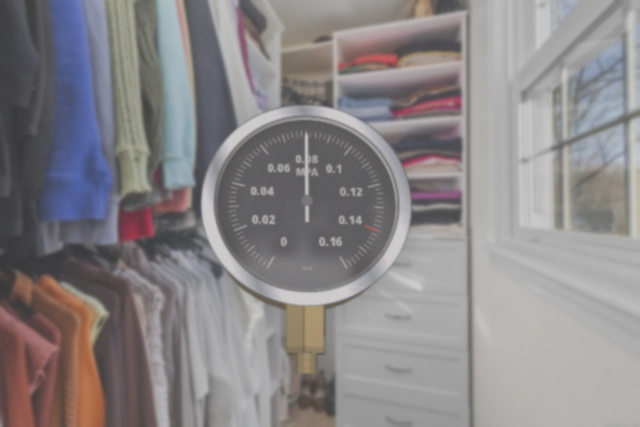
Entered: 0.08 MPa
